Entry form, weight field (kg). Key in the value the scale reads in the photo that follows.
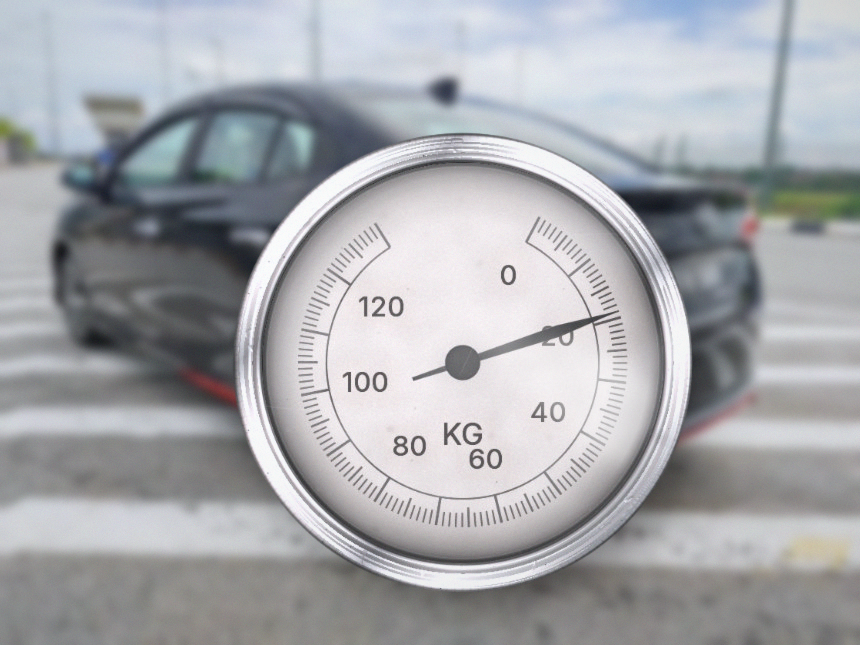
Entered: 19 kg
